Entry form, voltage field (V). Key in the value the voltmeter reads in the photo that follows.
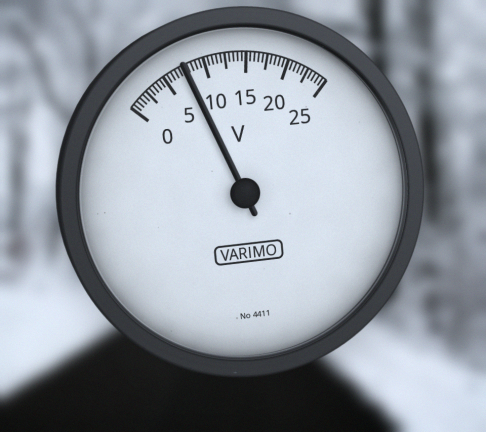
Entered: 7.5 V
